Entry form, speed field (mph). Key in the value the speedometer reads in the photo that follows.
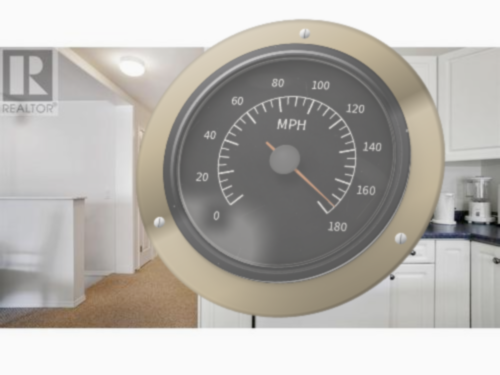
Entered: 175 mph
